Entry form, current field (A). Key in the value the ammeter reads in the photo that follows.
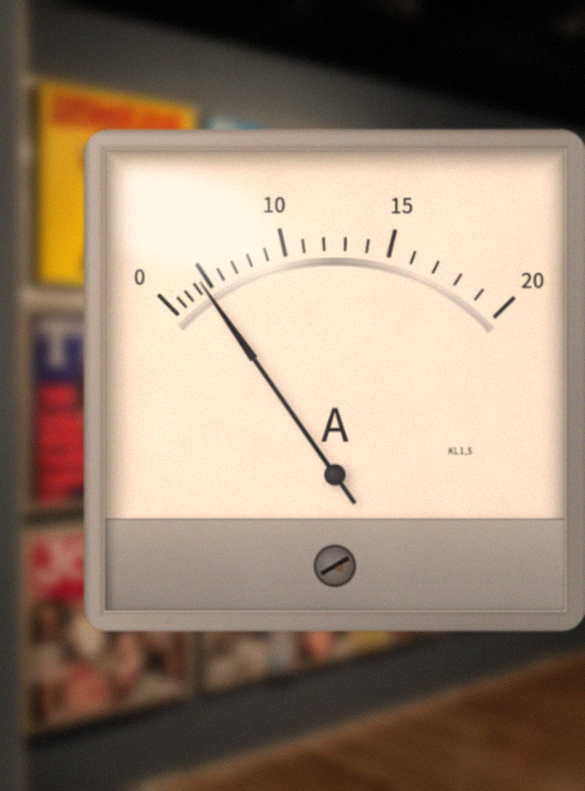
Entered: 4.5 A
